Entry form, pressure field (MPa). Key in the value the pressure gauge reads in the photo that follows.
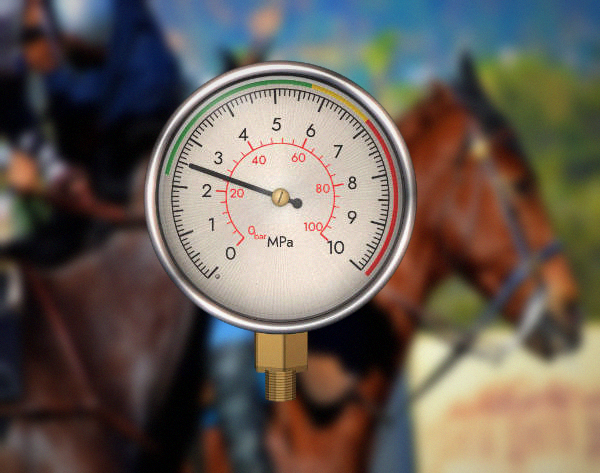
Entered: 2.5 MPa
